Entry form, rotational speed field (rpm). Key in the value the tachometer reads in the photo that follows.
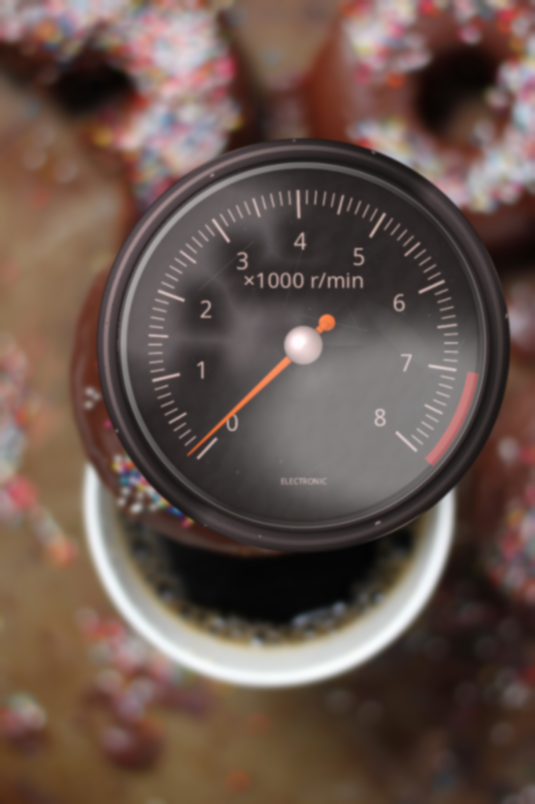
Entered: 100 rpm
